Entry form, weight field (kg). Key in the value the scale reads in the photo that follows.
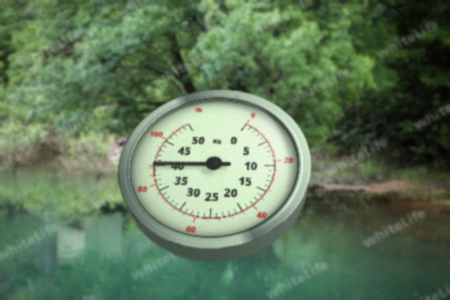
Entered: 40 kg
